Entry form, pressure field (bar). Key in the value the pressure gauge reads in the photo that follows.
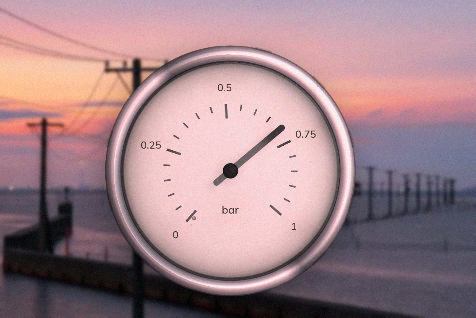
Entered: 0.7 bar
